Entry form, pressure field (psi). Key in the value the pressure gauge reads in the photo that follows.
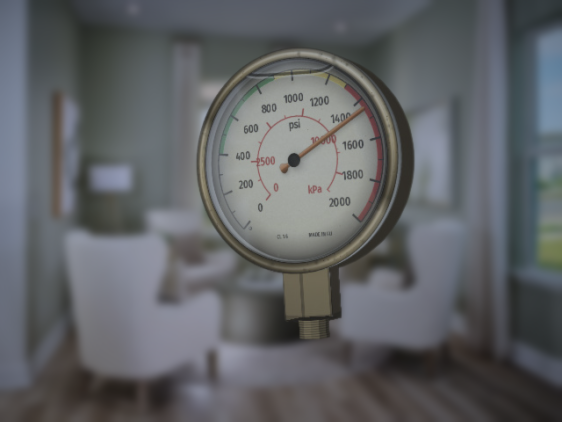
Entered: 1450 psi
